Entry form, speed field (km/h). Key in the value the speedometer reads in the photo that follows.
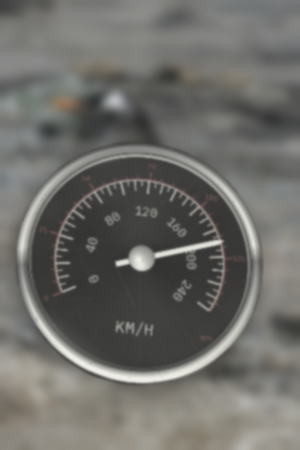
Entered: 190 km/h
